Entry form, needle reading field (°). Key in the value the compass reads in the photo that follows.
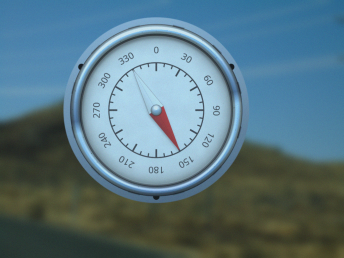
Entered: 150 °
